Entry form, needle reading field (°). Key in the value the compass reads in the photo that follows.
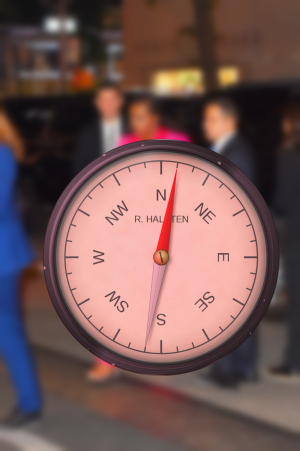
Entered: 10 °
